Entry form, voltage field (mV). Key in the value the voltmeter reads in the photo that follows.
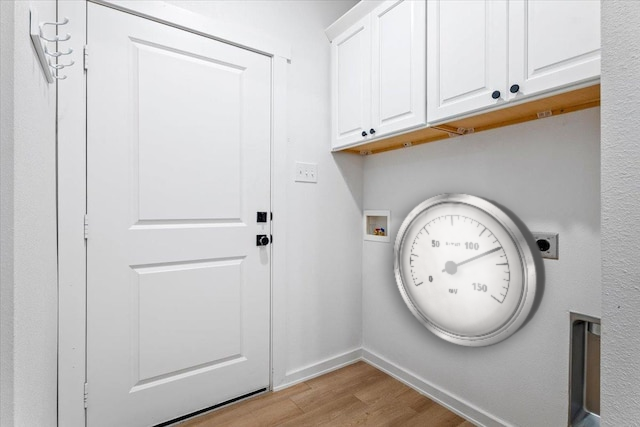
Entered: 115 mV
